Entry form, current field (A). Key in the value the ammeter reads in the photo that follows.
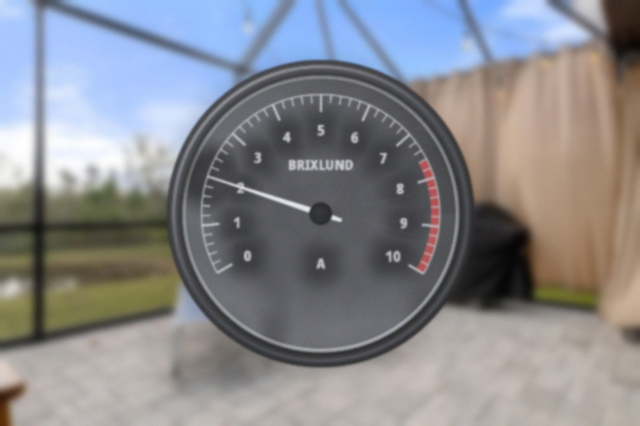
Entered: 2 A
